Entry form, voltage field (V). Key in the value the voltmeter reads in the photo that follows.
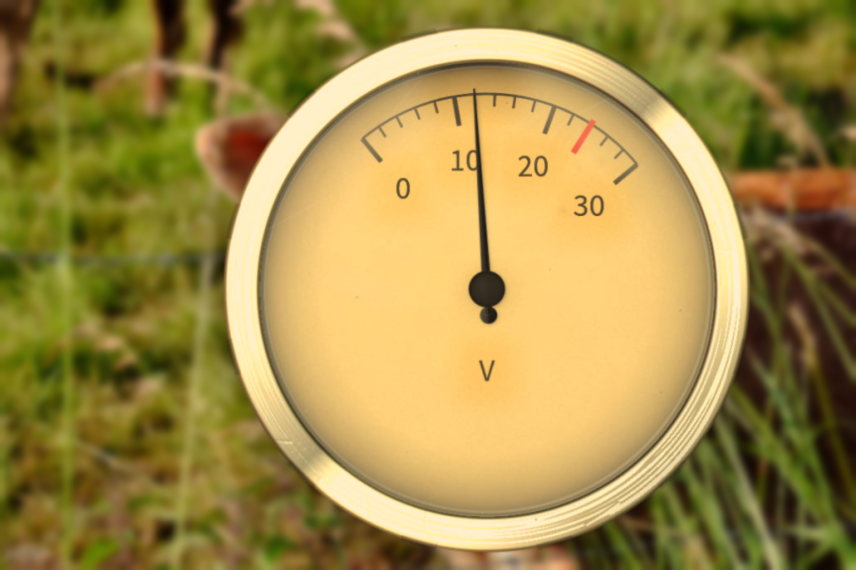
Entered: 12 V
